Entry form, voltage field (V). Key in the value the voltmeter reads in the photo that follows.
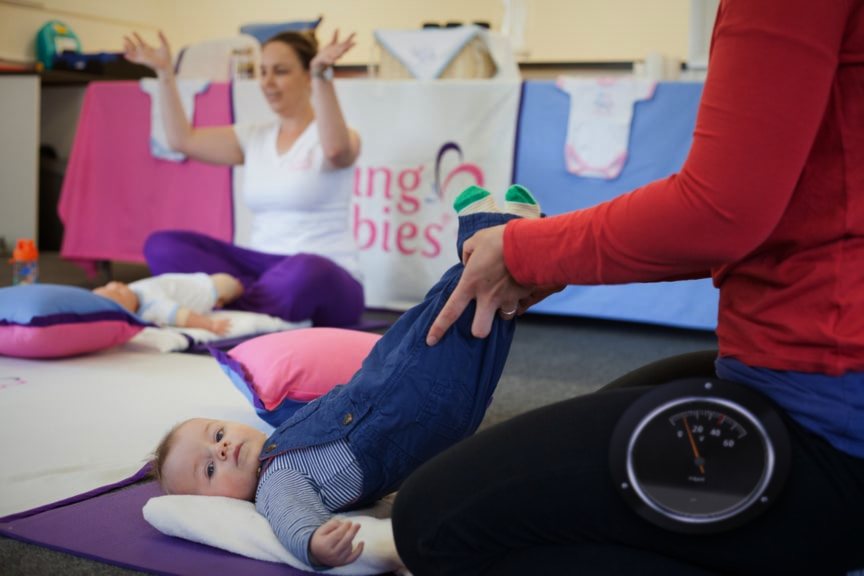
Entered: 10 V
